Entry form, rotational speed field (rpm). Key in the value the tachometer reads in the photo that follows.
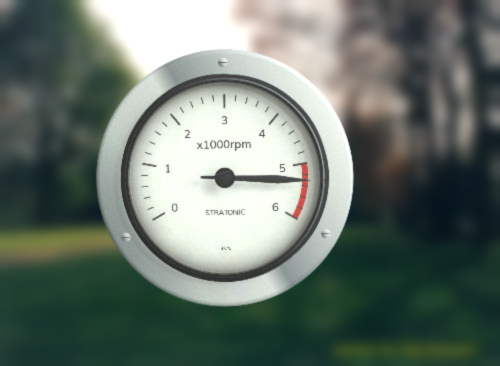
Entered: 5300 rpm
